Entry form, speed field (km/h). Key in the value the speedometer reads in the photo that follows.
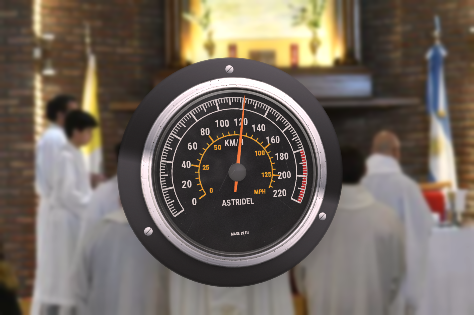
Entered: 120 km/h
